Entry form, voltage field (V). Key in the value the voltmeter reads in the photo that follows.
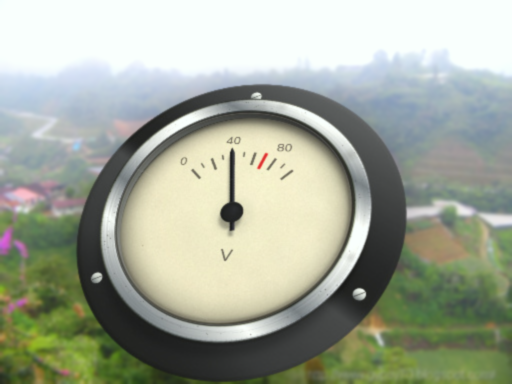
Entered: 40 V
